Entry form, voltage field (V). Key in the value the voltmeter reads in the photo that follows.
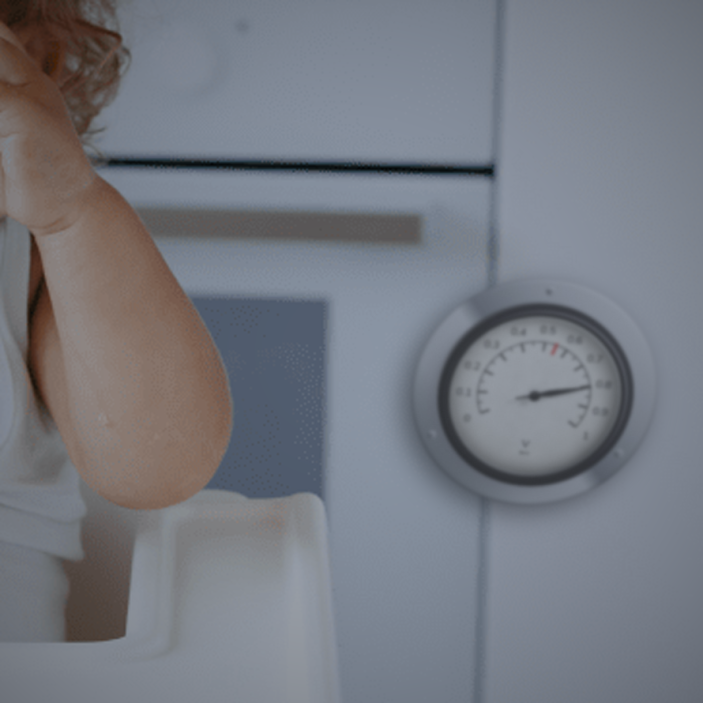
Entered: 0.8 V
